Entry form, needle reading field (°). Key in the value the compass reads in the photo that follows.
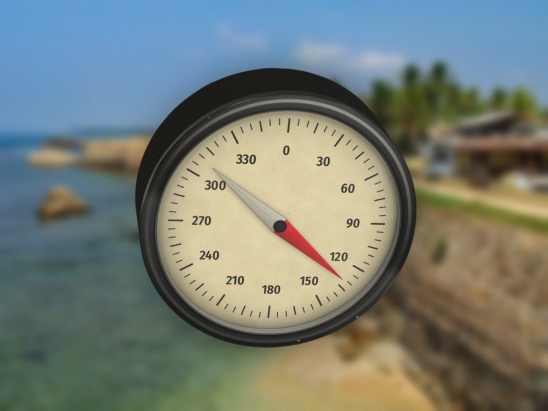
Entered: 130 °
